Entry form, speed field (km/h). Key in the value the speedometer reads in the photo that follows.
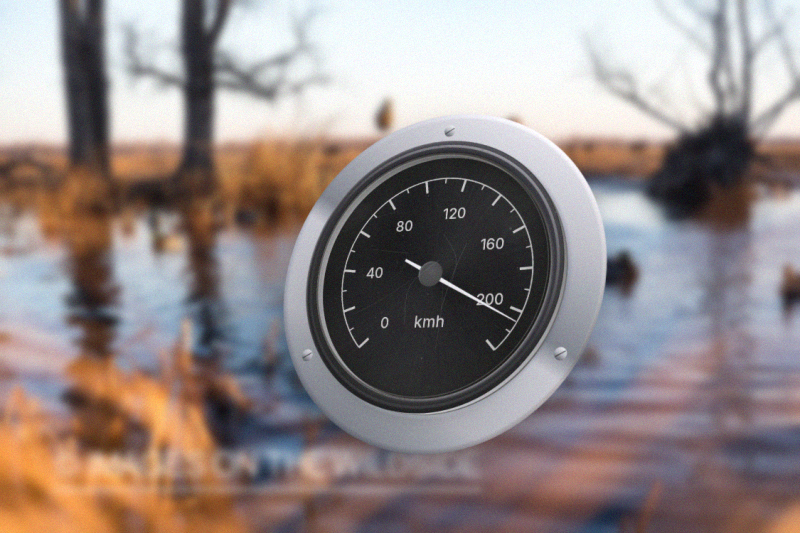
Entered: 205 km/h
